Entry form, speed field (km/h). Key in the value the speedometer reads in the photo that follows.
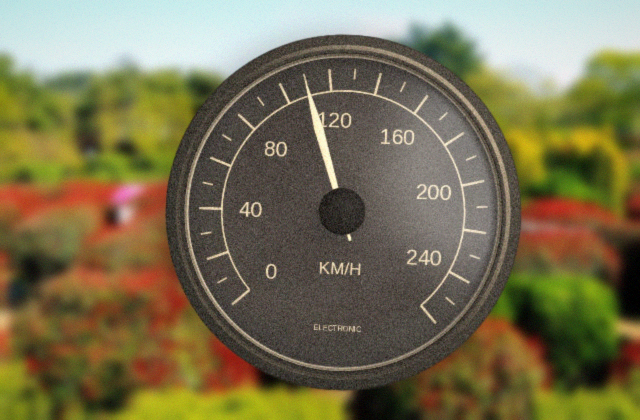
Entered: 110 km/h
